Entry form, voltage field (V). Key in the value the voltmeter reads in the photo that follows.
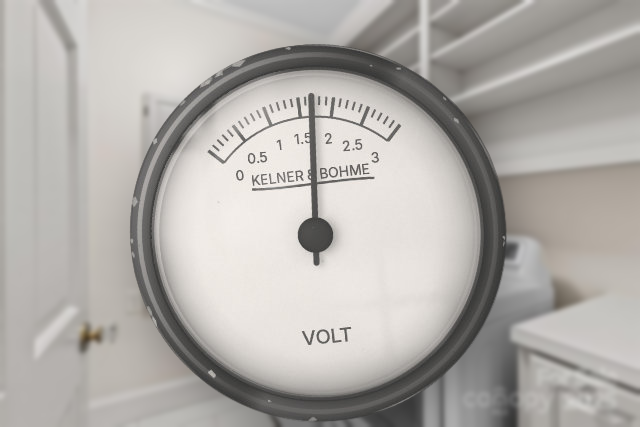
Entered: 1.7 V
